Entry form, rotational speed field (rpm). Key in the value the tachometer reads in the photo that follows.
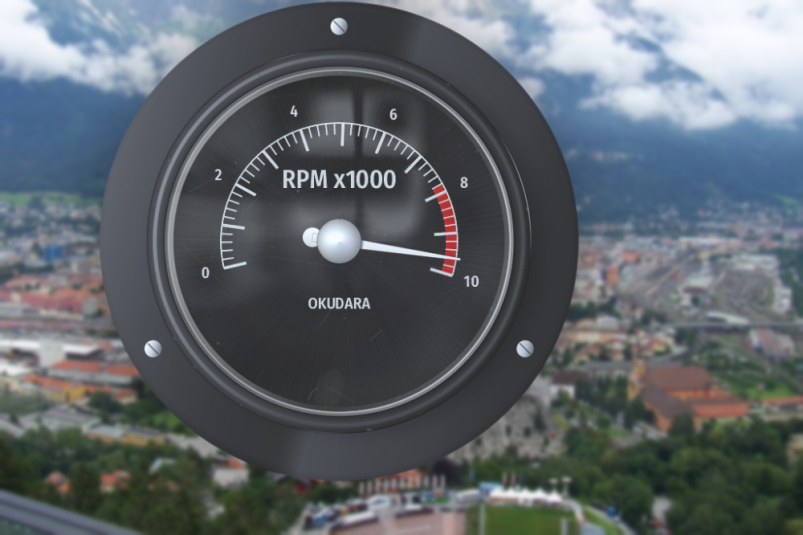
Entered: 9600 rpm
